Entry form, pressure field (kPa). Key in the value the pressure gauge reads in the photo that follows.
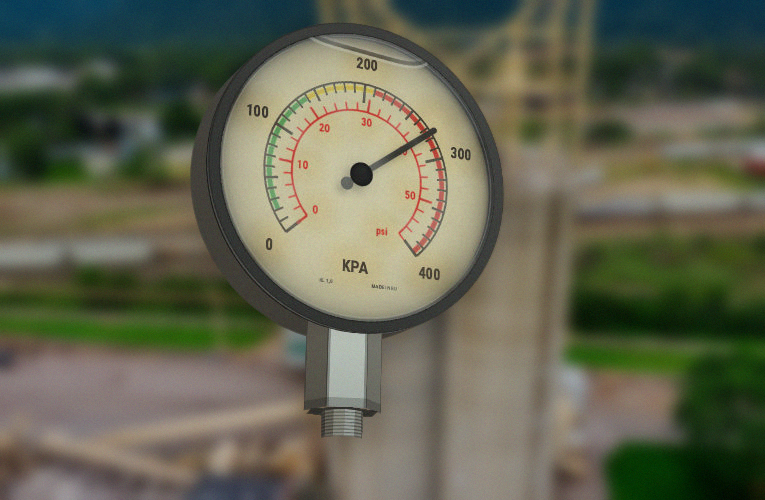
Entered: 275 kPa
